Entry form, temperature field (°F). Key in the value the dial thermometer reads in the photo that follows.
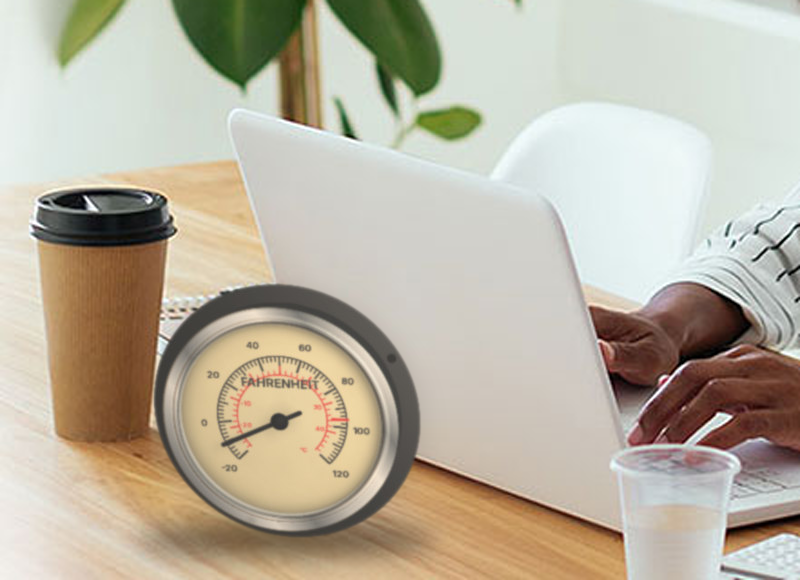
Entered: -10 °F
